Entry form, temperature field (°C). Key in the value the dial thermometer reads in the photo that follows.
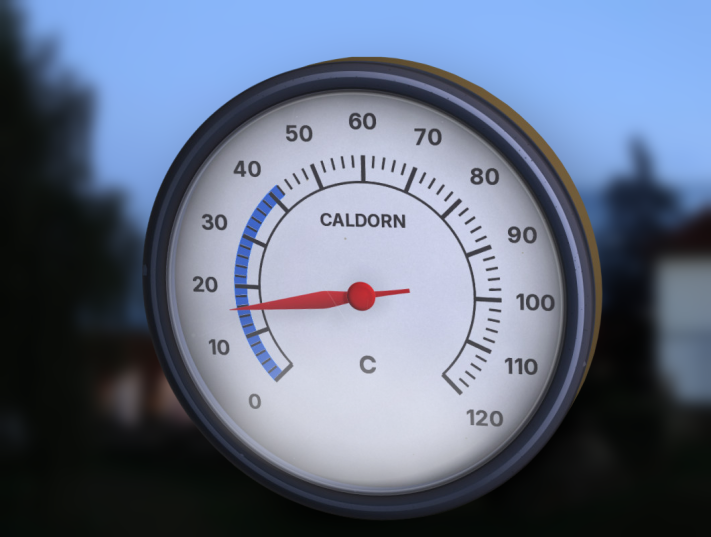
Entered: 16 °C
